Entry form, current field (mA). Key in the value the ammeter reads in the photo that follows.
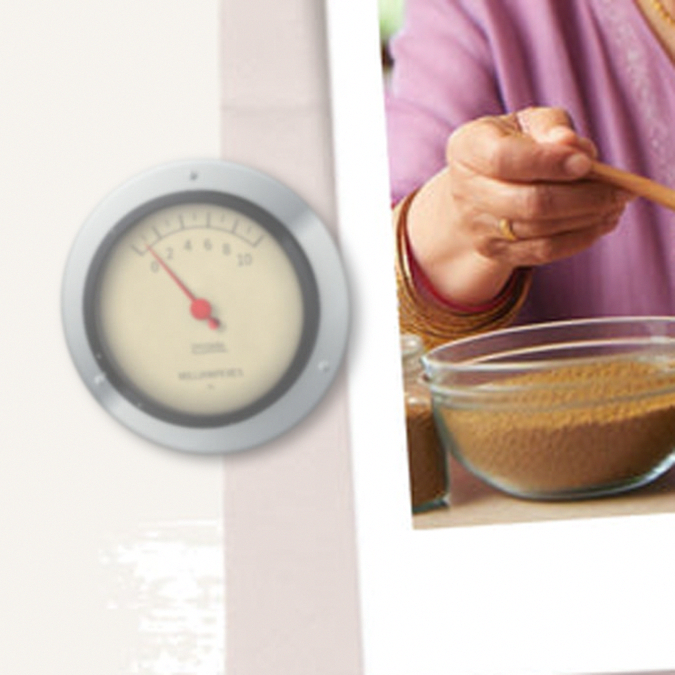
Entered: 1 mA
